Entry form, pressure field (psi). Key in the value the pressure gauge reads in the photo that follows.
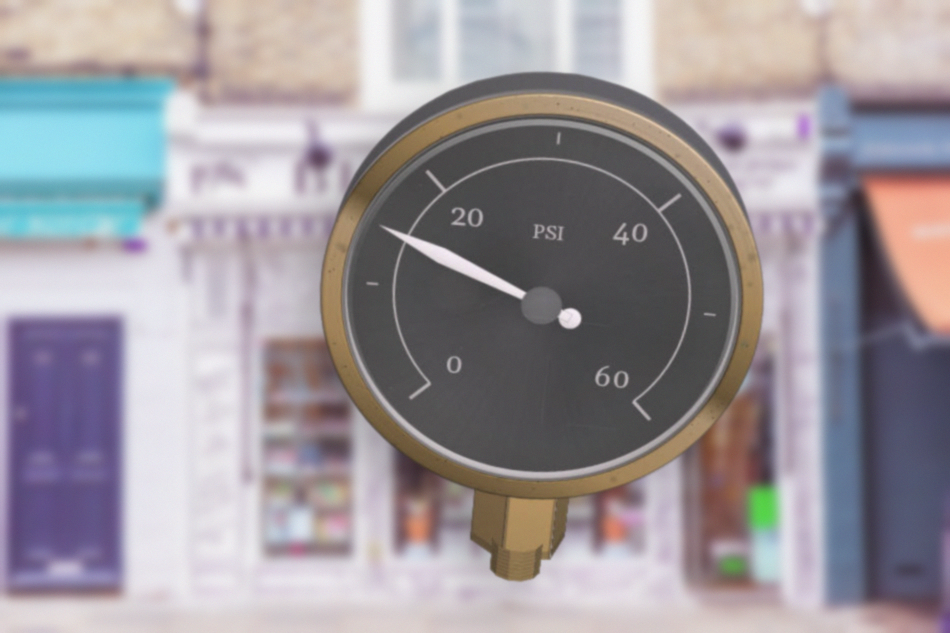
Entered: 15 psi
